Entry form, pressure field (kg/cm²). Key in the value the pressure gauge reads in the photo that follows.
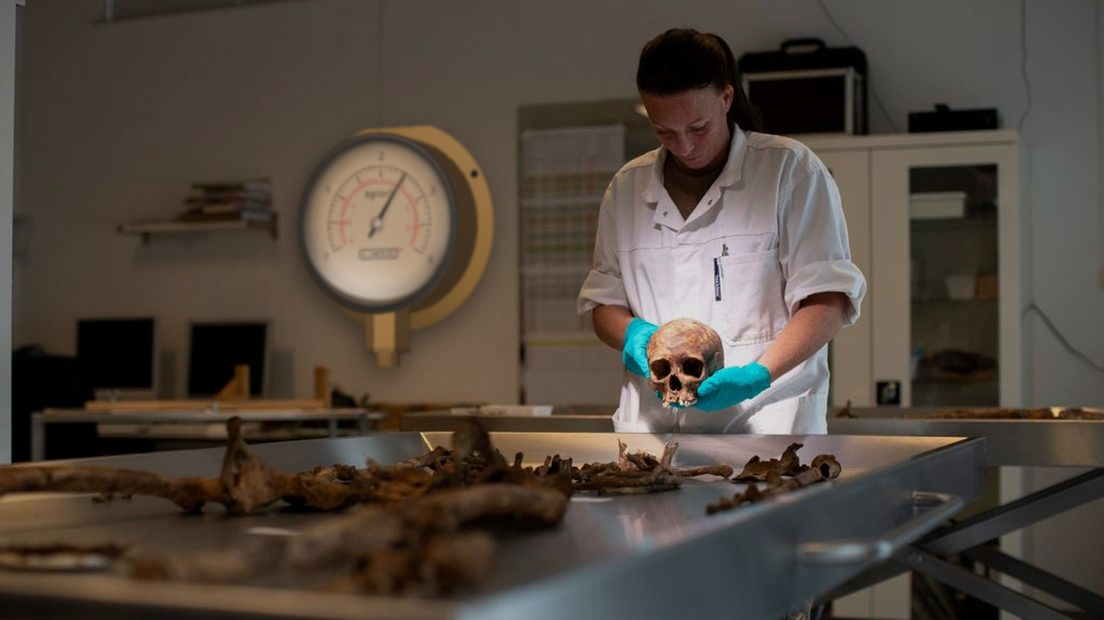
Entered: 2.5 kg/cm²
